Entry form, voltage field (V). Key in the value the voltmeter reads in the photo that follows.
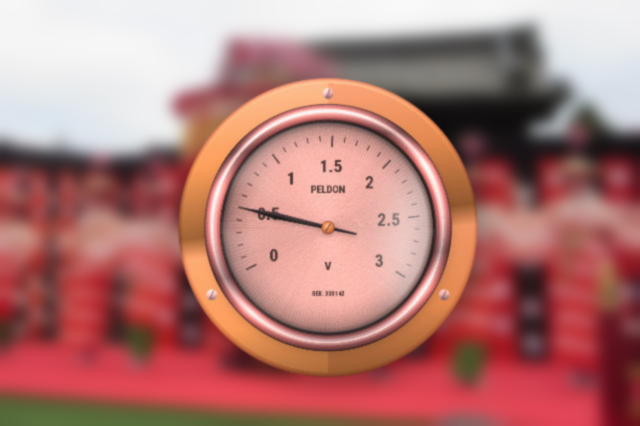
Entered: 0.5 V
